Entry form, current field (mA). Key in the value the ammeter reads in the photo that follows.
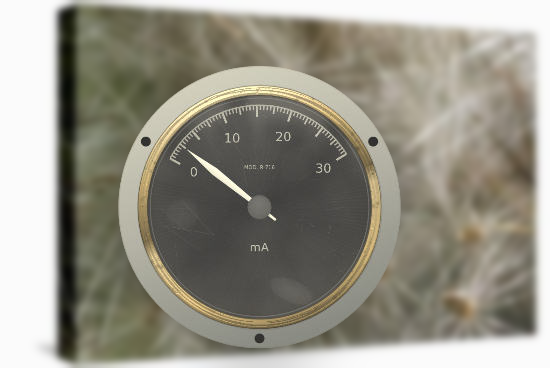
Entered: 2.5 mA
